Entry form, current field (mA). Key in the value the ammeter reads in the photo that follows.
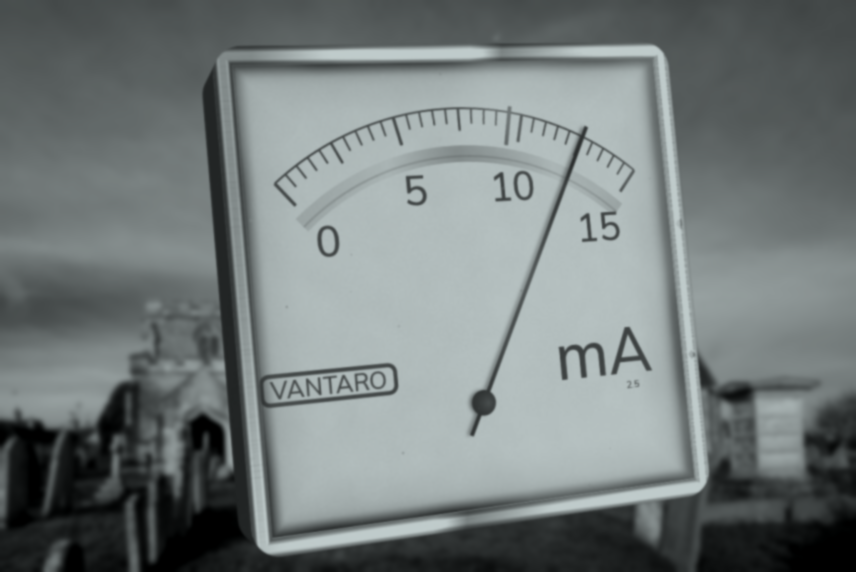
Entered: 12.5 mA
